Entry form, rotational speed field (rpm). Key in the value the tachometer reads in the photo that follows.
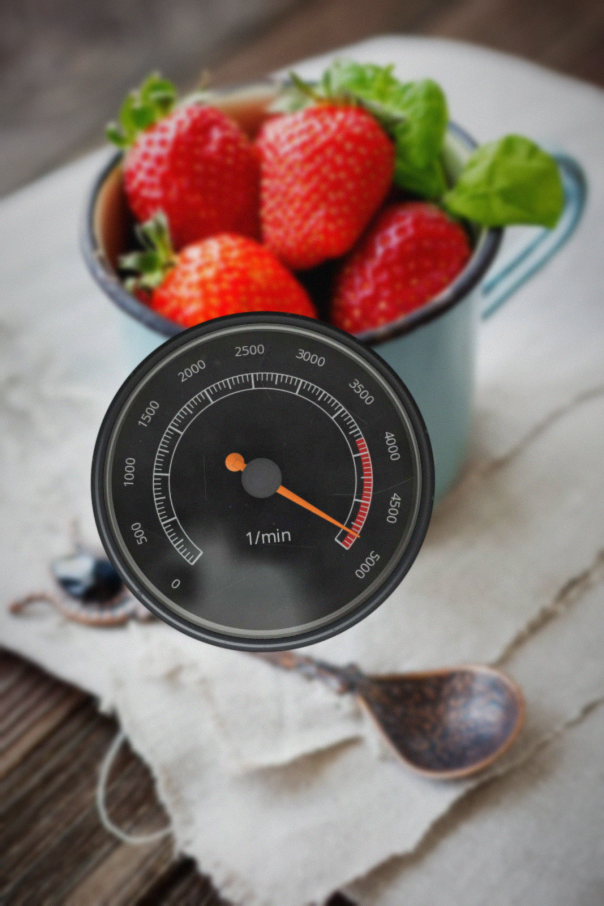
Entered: 4850 rpm
